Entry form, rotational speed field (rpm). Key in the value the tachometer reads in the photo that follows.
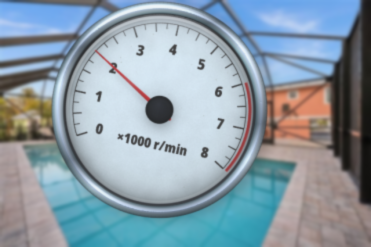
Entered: 2000 rpm
